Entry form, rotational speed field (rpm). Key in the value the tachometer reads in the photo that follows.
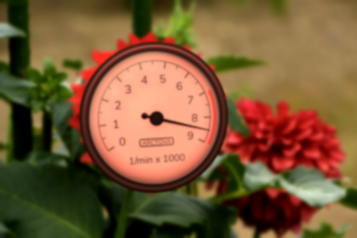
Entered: 8500 rpm
